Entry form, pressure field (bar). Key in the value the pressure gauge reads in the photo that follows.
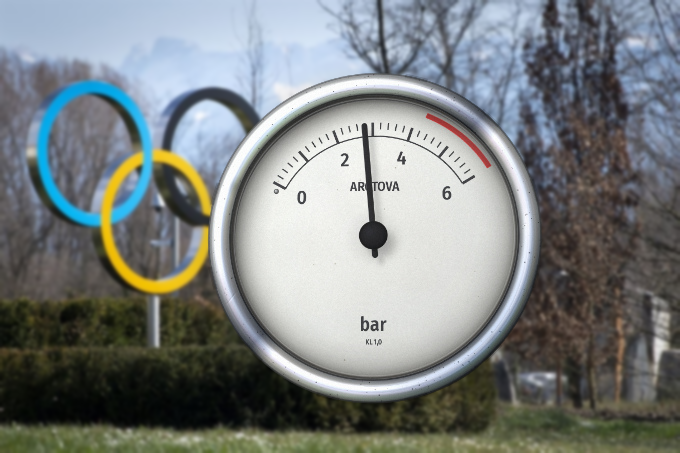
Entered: 2.8 bar
